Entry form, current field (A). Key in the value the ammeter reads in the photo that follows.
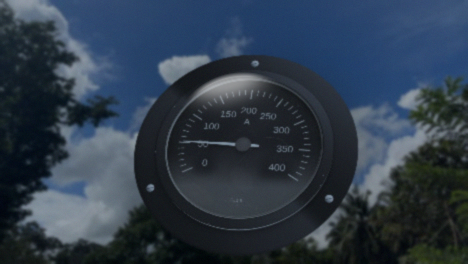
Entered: 50 A
